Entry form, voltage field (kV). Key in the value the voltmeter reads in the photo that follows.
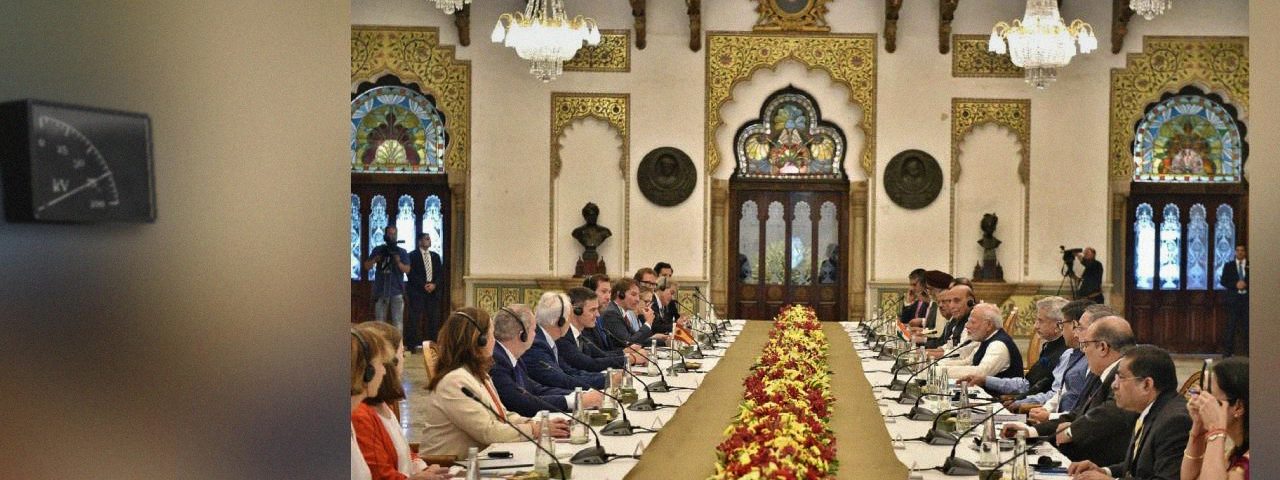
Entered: 75 kV
